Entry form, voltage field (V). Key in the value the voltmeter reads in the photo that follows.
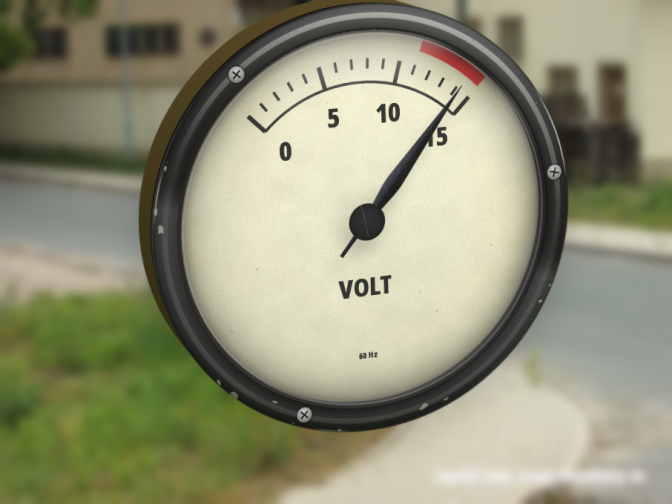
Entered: 14 V
